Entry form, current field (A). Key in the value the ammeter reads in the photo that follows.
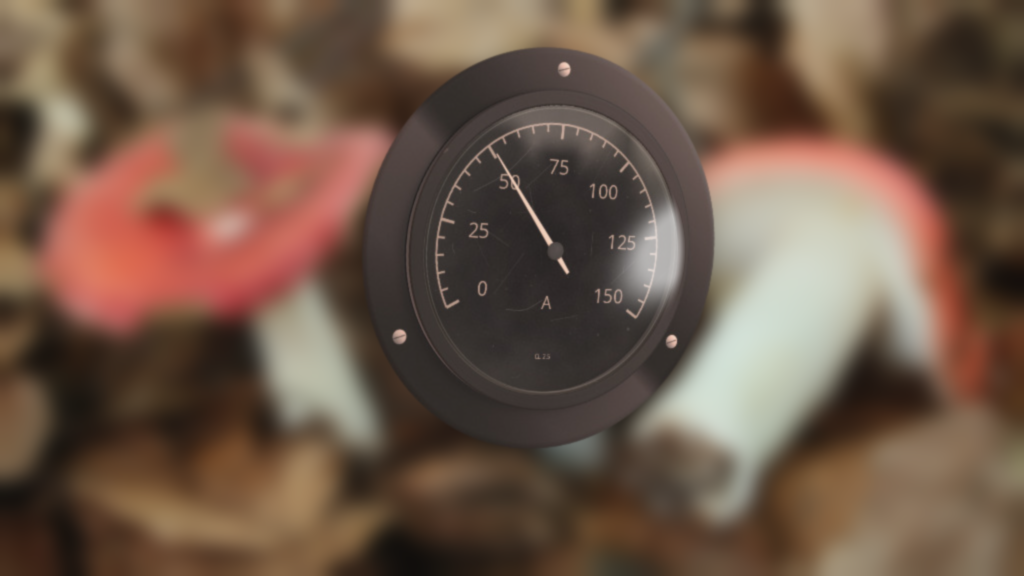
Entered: 50 A
